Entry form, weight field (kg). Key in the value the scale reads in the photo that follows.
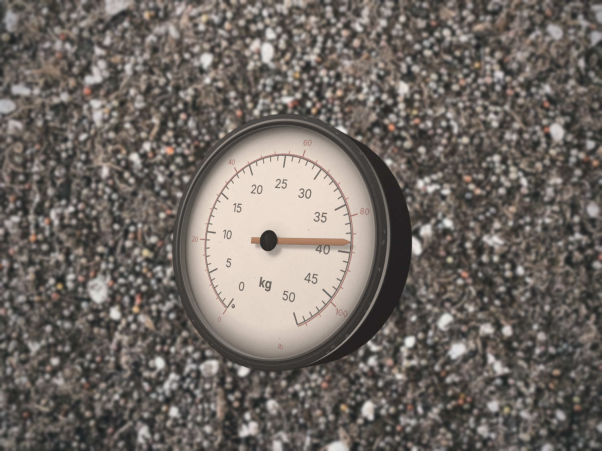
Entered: 39 kg
